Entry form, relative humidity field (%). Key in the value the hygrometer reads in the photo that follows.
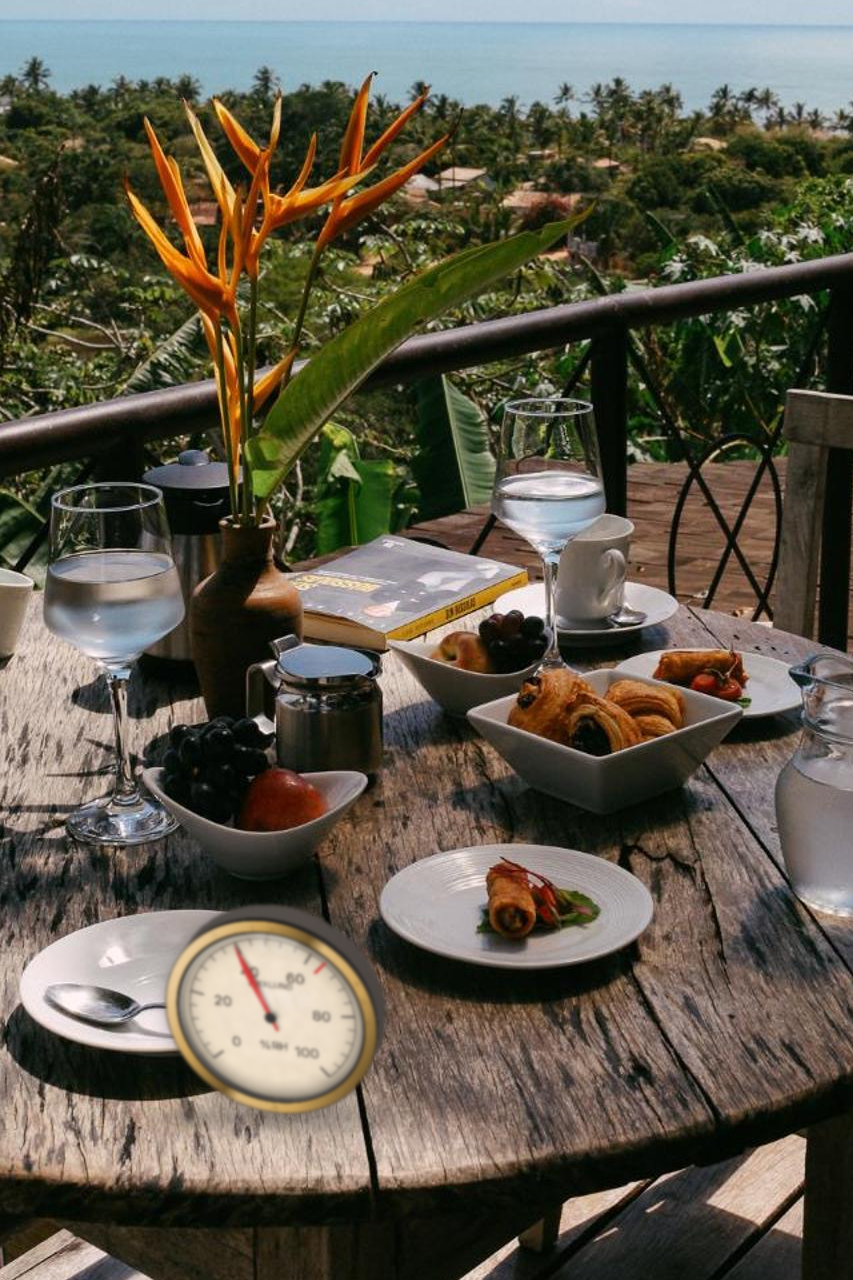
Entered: 40 %
